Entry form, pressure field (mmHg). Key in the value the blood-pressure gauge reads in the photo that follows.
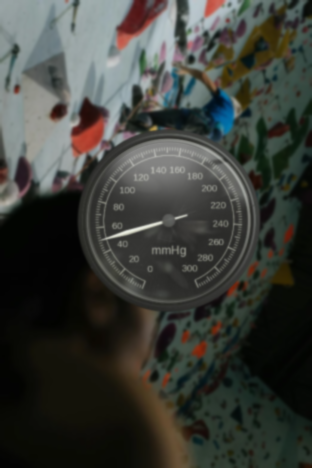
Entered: 50 mmHg
